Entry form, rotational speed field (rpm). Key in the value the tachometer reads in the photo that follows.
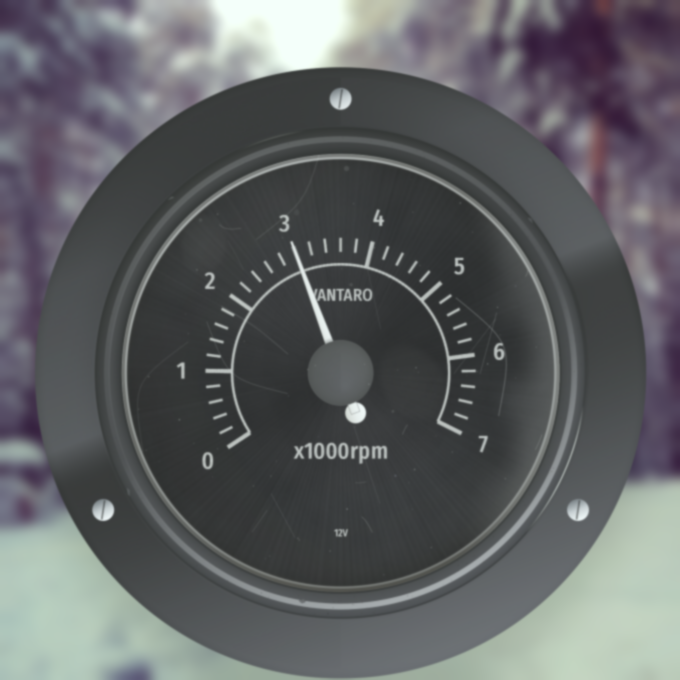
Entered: 3000 rpm
